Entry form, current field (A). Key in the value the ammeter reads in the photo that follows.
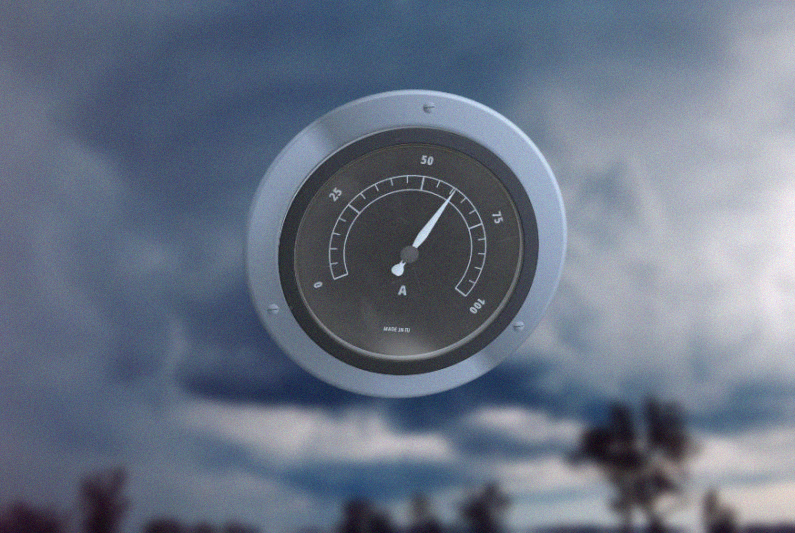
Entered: 60 A
